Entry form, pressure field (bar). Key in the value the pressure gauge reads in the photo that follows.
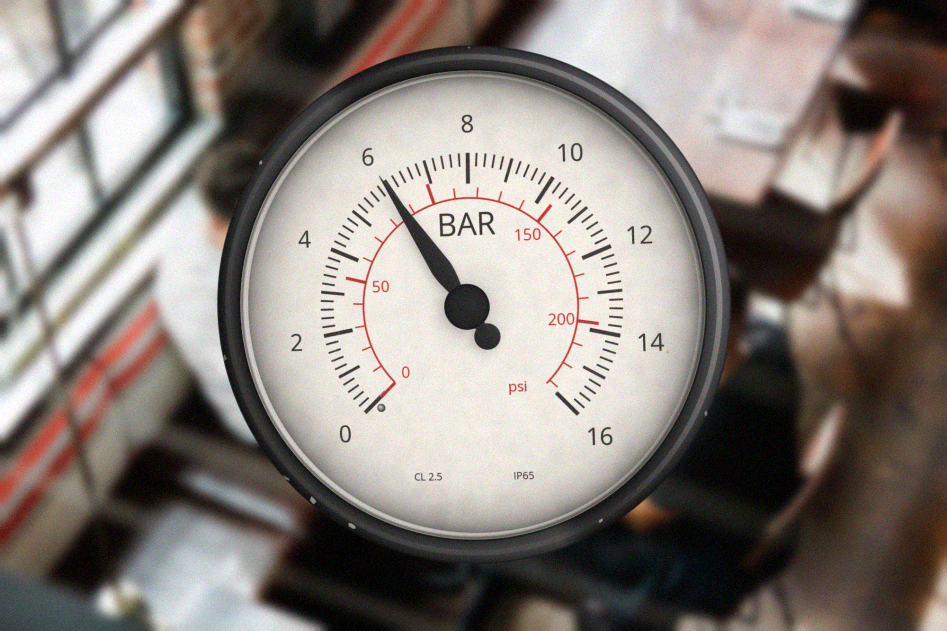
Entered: 6 bar
